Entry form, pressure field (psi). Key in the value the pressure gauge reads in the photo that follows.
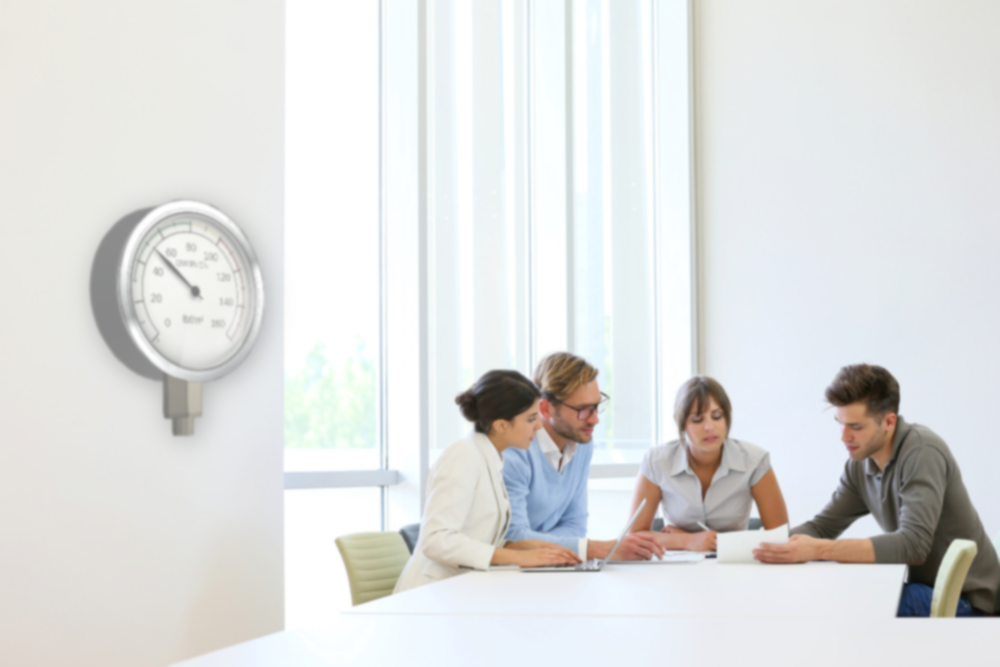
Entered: 50 psi
